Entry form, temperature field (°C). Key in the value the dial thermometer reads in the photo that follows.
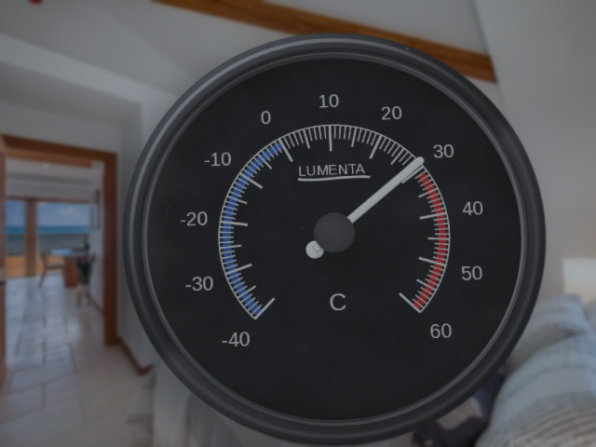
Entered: 29 °C
